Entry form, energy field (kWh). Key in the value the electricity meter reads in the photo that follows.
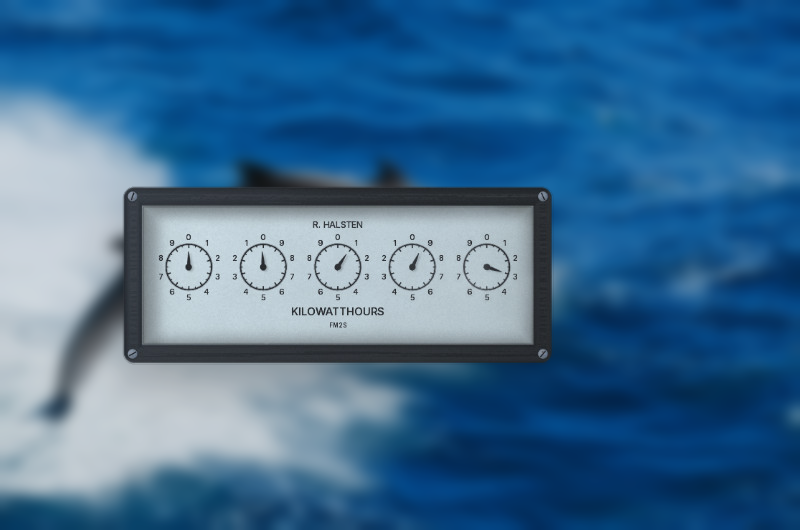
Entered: 93 kWh
